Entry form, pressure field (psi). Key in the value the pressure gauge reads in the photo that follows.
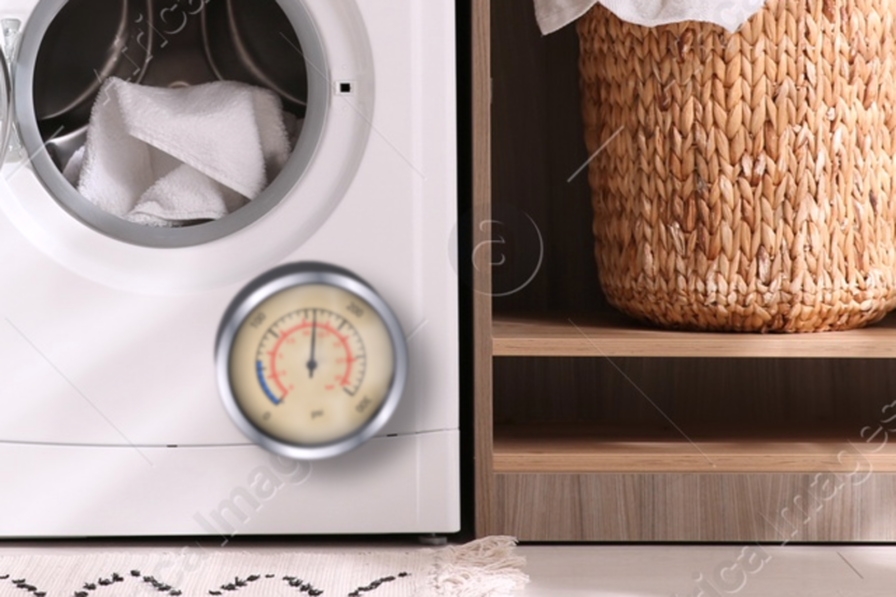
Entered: 160 psi
